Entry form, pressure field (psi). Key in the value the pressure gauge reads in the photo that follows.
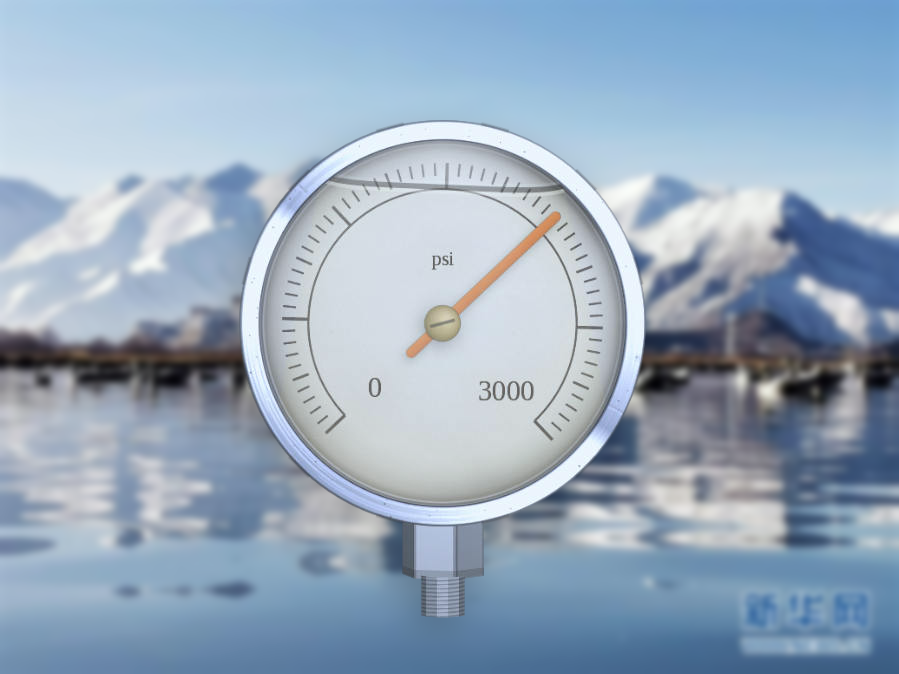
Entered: 2000 psi
